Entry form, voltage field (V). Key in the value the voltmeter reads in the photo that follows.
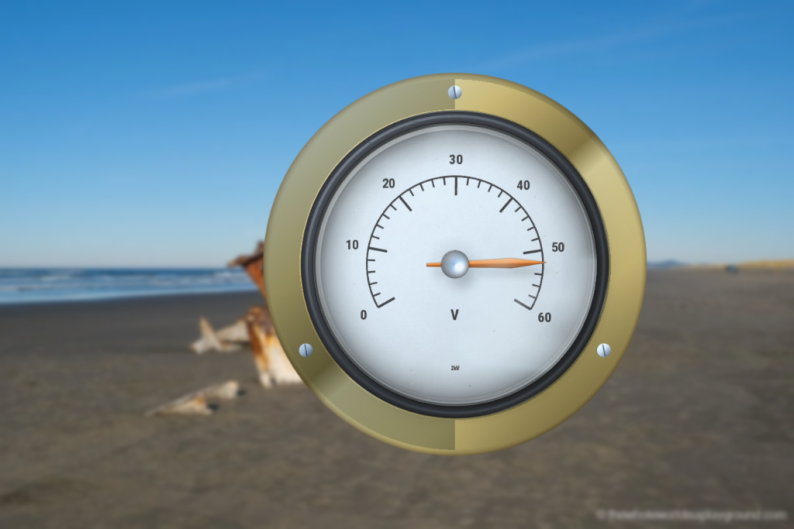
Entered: 52 V
